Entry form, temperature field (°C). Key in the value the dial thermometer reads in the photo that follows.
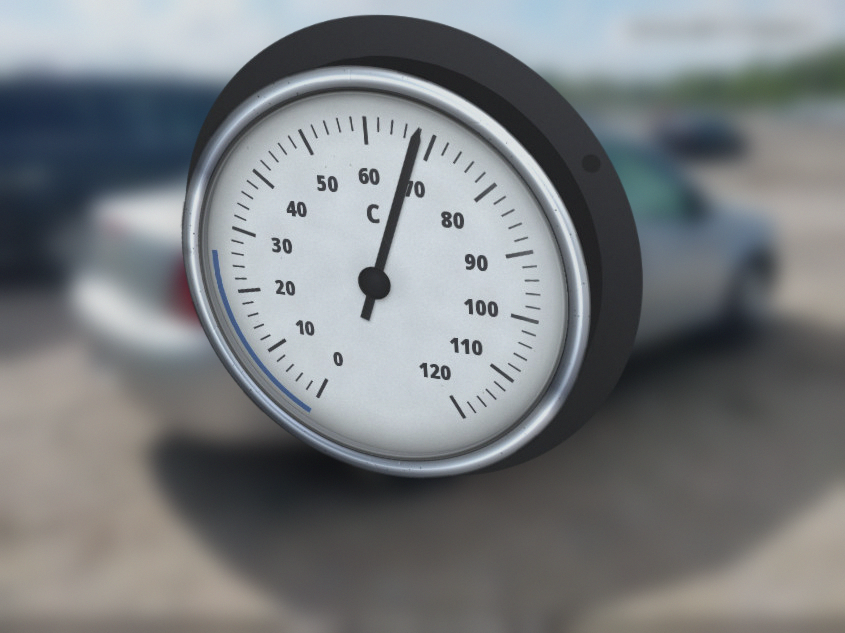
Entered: 68 °C
